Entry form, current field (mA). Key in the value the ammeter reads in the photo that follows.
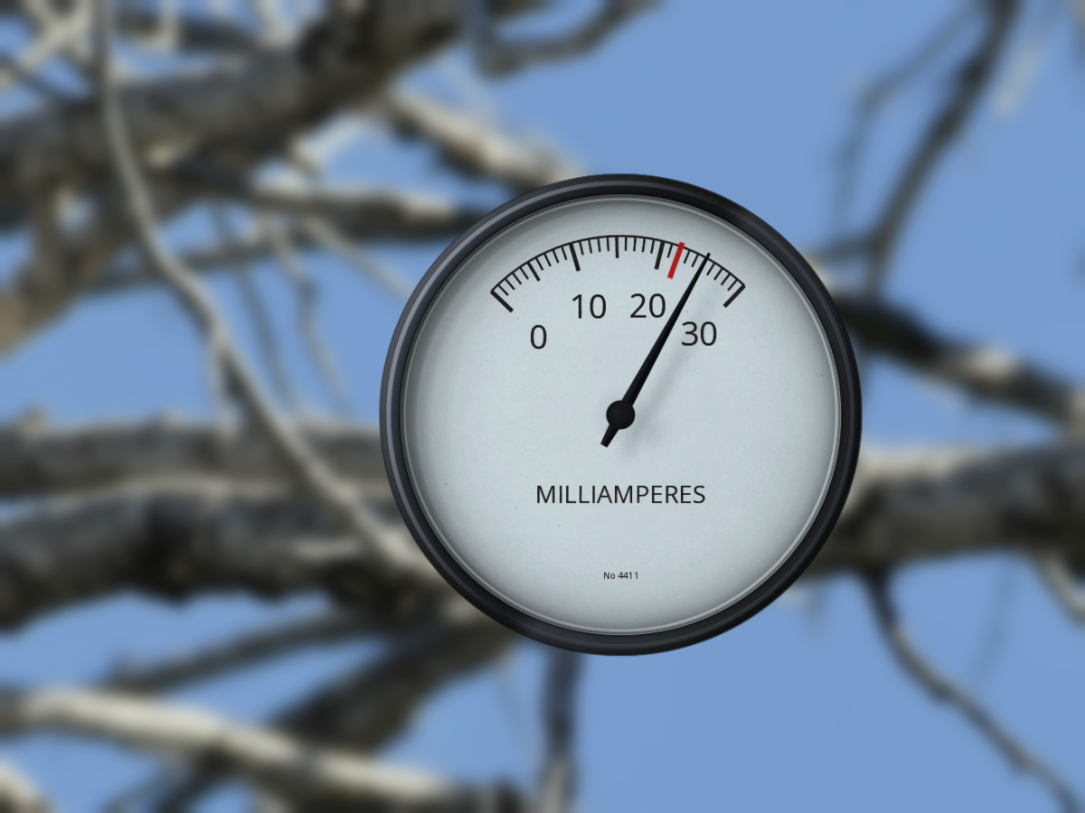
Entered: 25 mA
